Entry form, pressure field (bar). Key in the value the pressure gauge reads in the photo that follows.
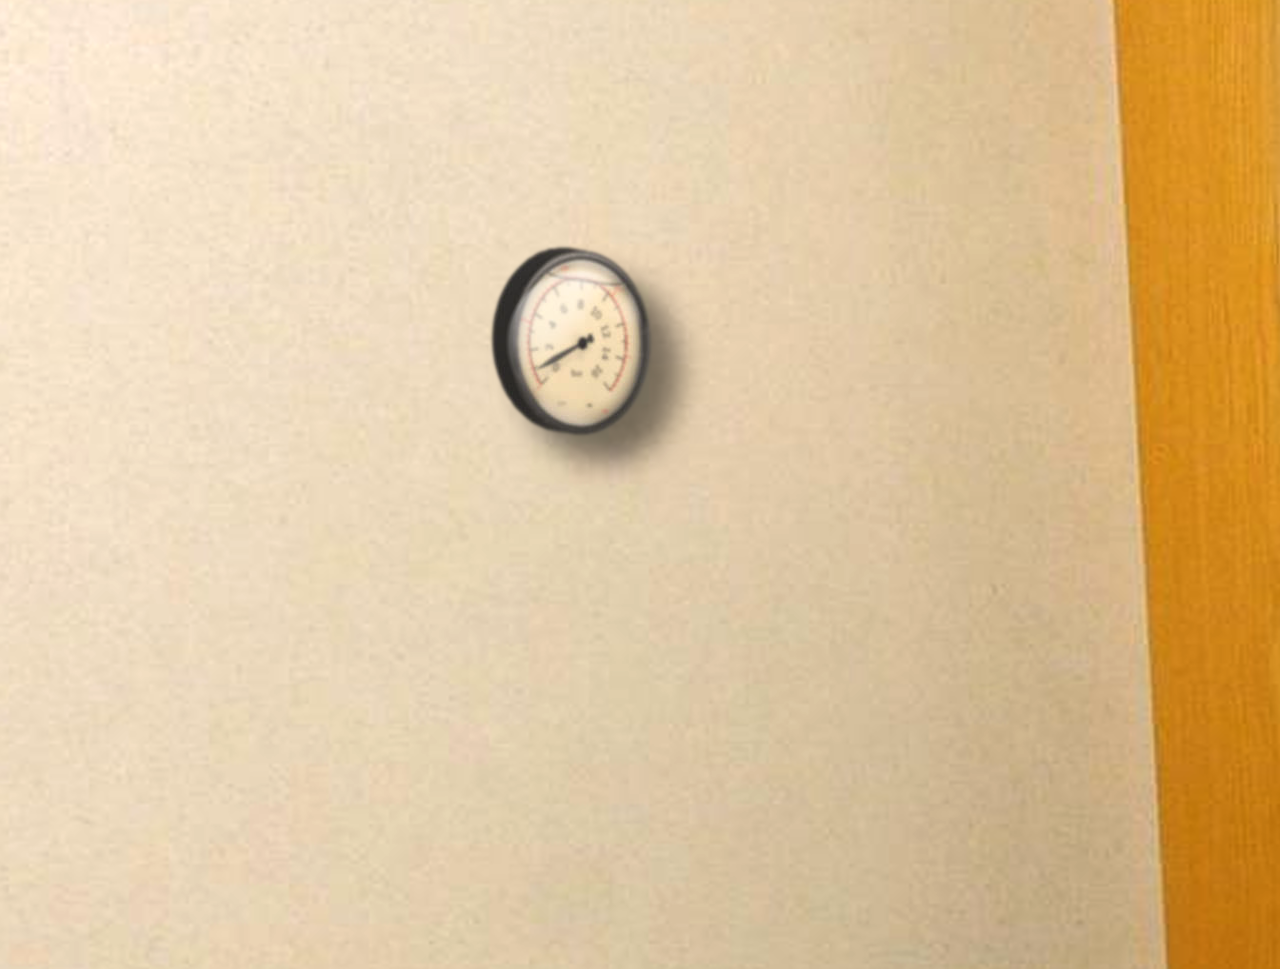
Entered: 1 bar
